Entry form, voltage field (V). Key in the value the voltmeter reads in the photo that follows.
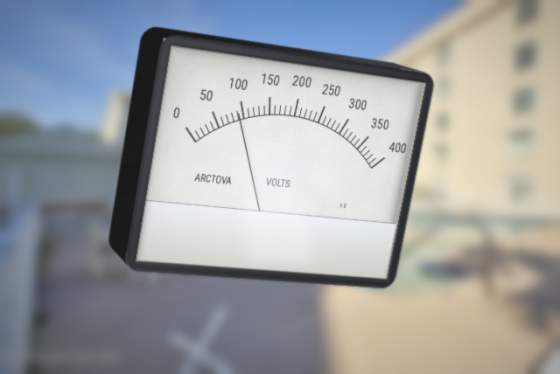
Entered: 90 V
